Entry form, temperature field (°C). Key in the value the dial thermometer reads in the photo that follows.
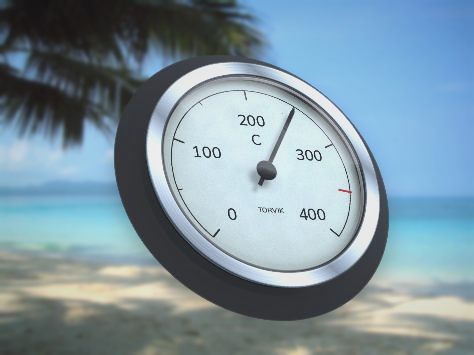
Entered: 250 °C
